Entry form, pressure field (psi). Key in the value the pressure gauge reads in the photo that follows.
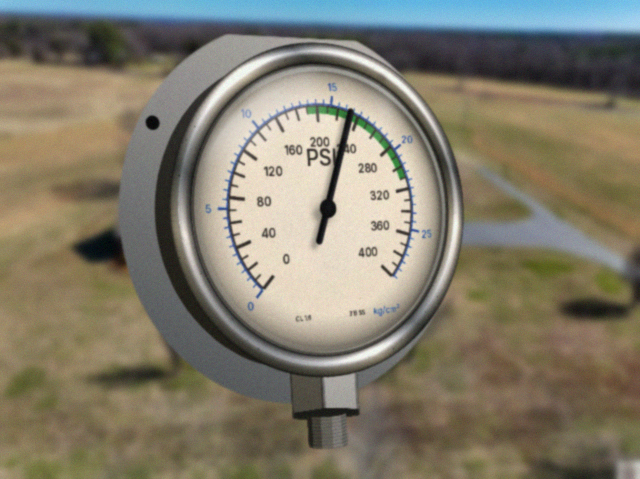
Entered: 230 psi
